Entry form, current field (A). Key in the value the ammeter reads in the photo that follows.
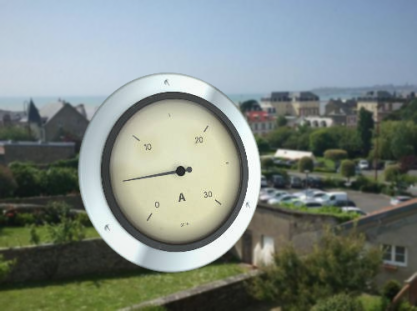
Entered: 5 A
